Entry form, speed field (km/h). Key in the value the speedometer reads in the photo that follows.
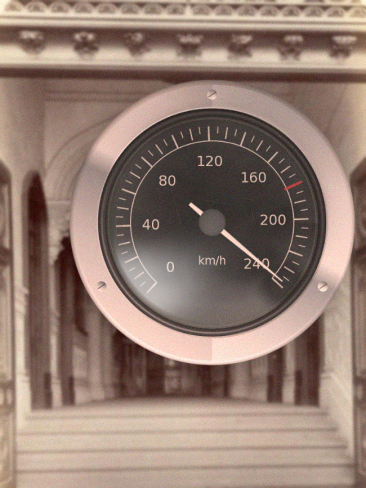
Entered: 237.5 km/h
